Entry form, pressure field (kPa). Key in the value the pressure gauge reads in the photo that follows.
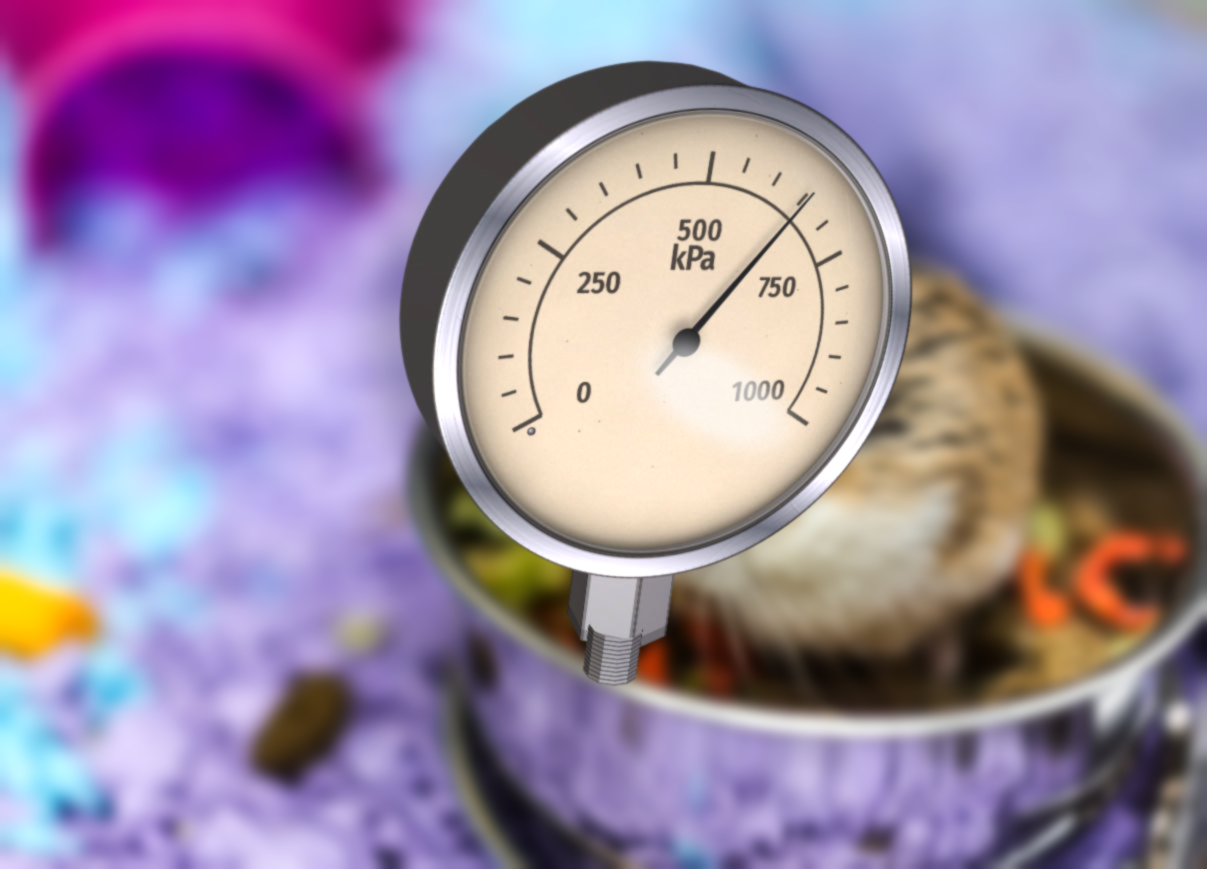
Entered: 650 kPa
